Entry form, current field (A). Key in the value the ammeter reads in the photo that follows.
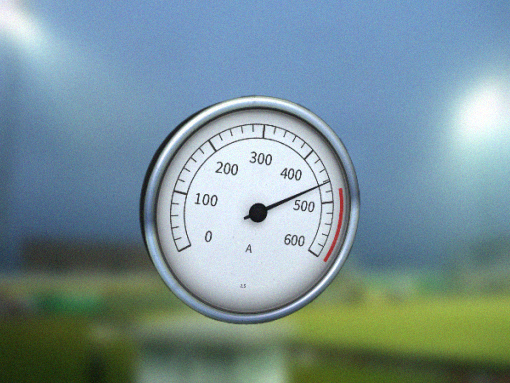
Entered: 460 A
